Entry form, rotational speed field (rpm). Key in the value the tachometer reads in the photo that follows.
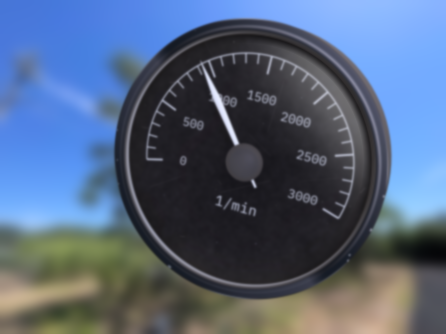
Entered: 950 rpm
